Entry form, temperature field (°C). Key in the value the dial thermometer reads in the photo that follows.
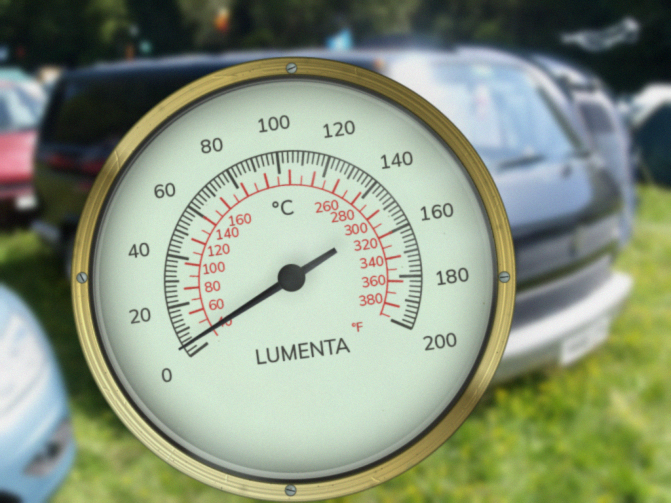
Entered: 4 °C
